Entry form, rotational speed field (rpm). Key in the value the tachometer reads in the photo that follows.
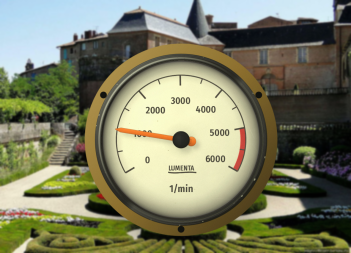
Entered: 1000 rpm
